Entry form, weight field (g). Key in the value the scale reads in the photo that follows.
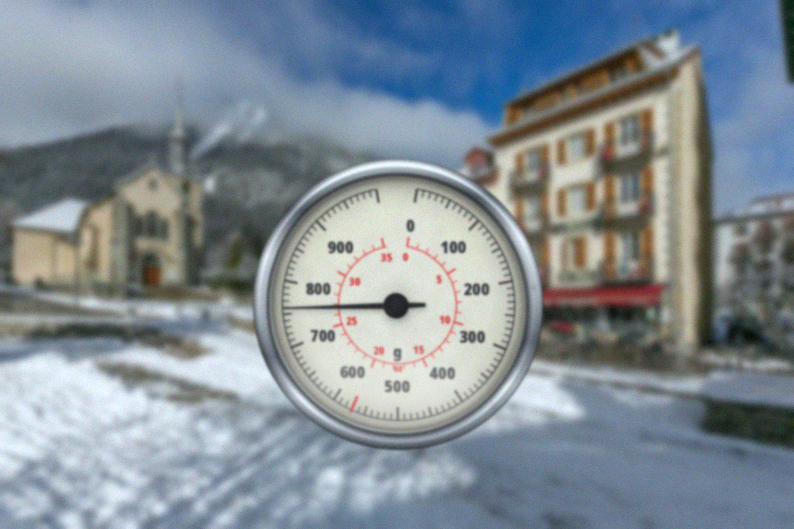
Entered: 760 g
